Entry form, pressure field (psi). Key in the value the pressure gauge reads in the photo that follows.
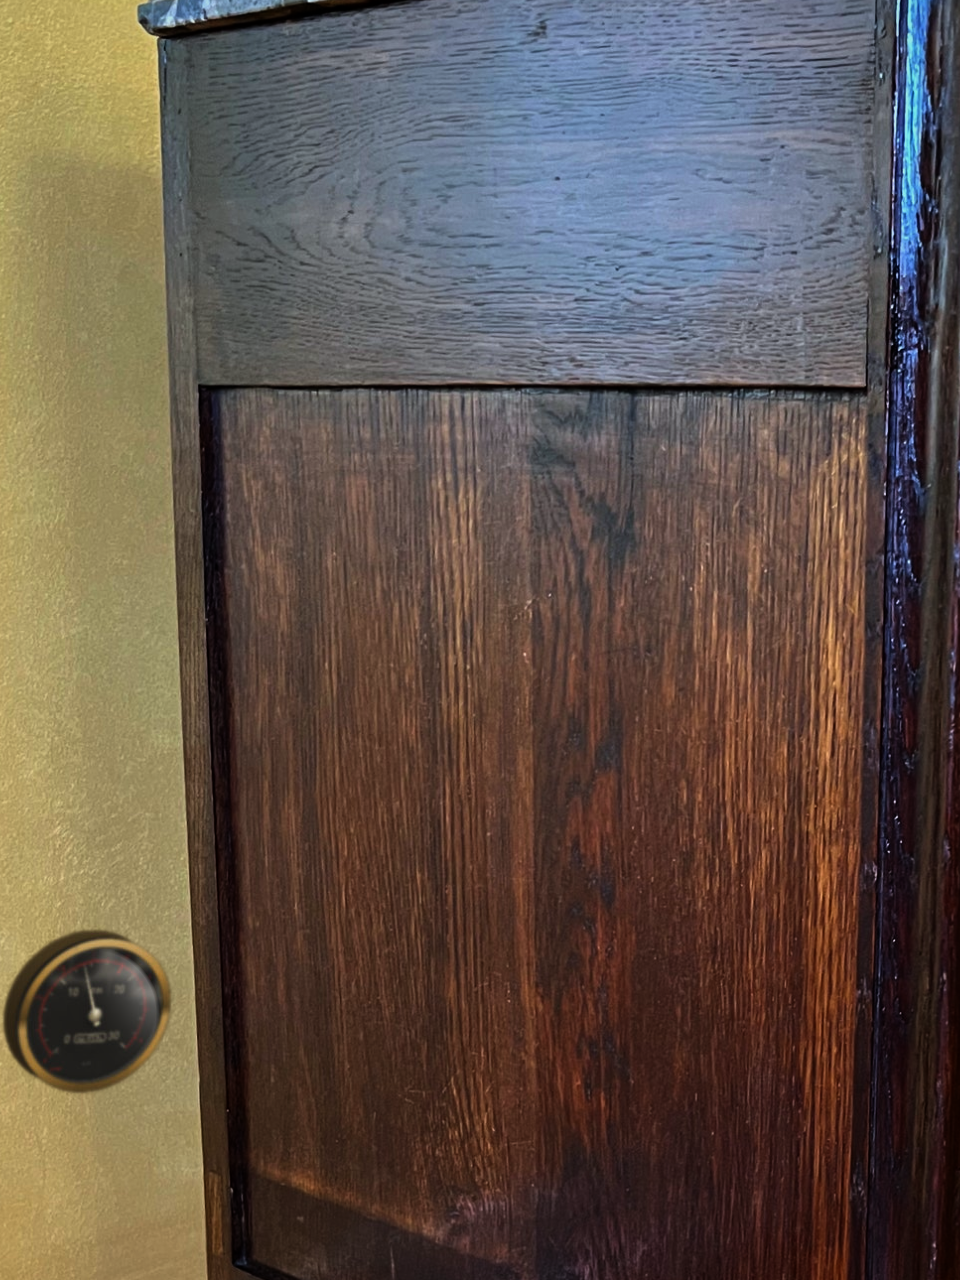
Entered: 13 psi
